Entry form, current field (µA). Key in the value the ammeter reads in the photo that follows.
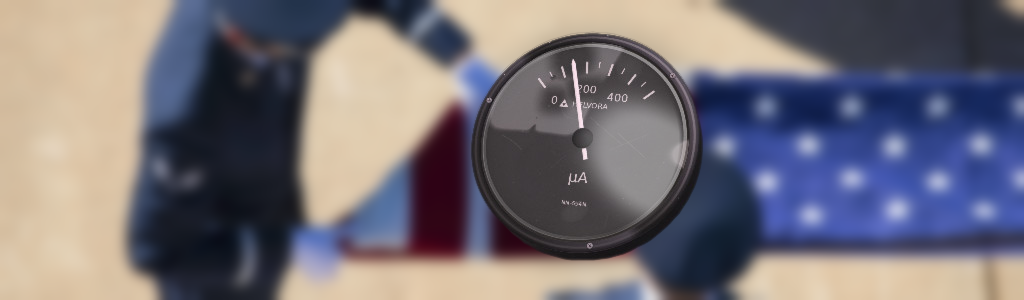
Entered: 150 µA
